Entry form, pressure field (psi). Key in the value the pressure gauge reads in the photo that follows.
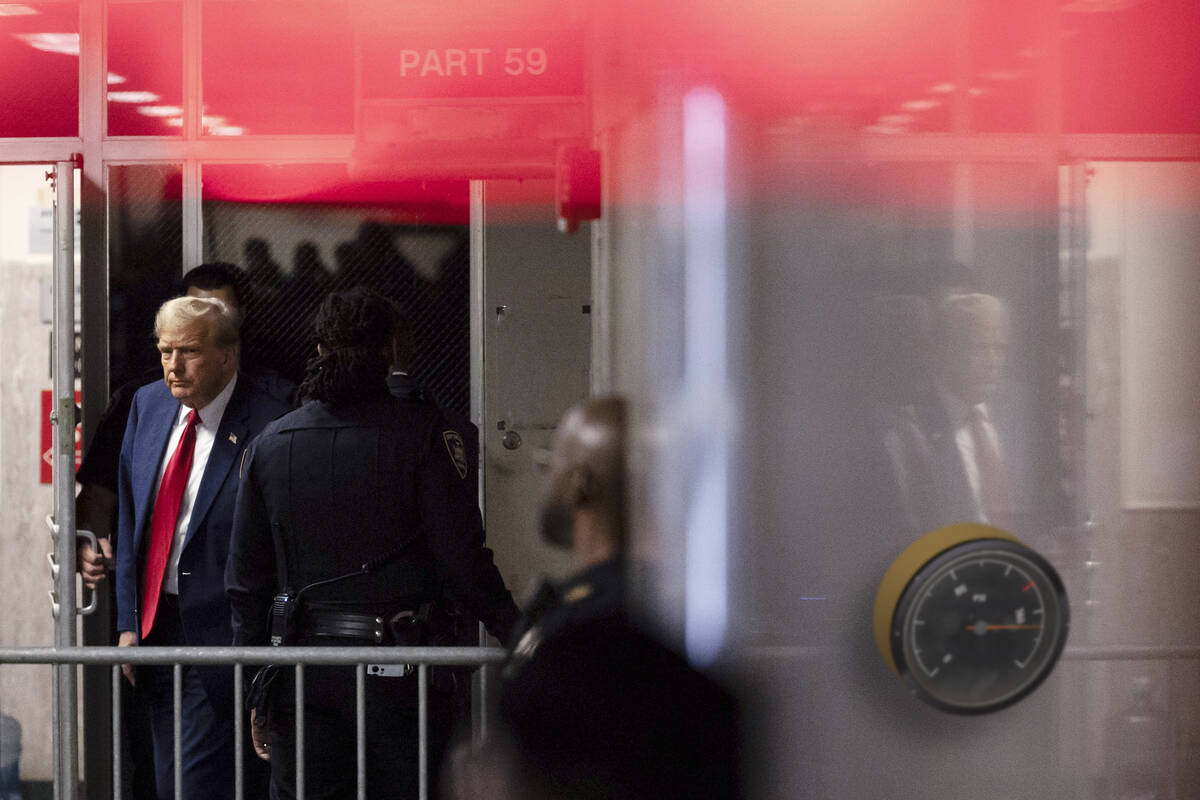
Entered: 170 psi
